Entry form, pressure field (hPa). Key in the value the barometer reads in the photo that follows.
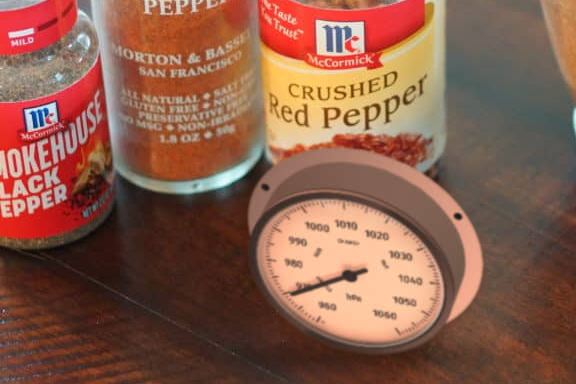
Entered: 970 hPa
